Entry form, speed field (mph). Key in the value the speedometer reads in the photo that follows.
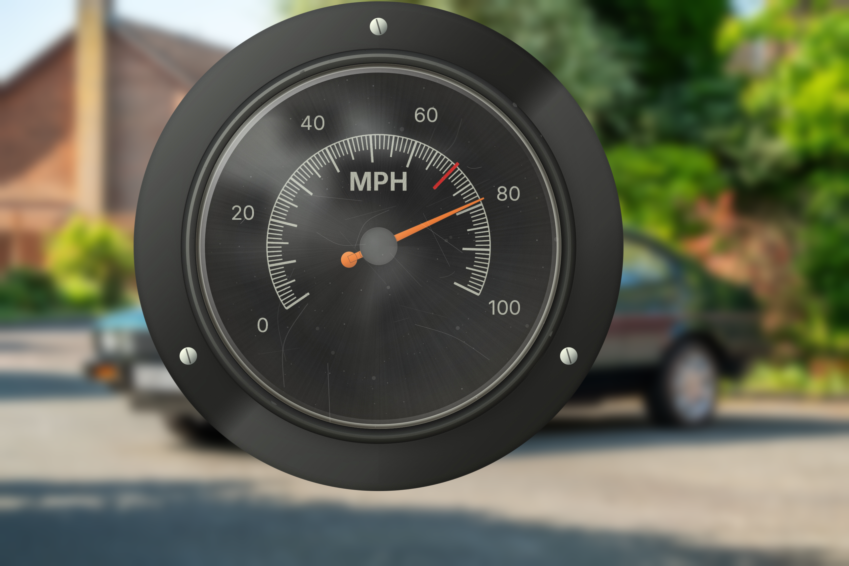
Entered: 79 mph
